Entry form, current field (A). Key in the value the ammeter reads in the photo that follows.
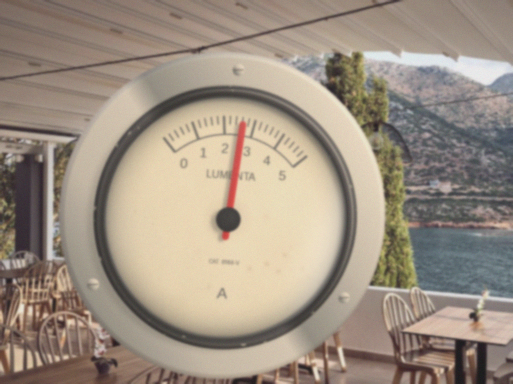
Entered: 2.6 A
